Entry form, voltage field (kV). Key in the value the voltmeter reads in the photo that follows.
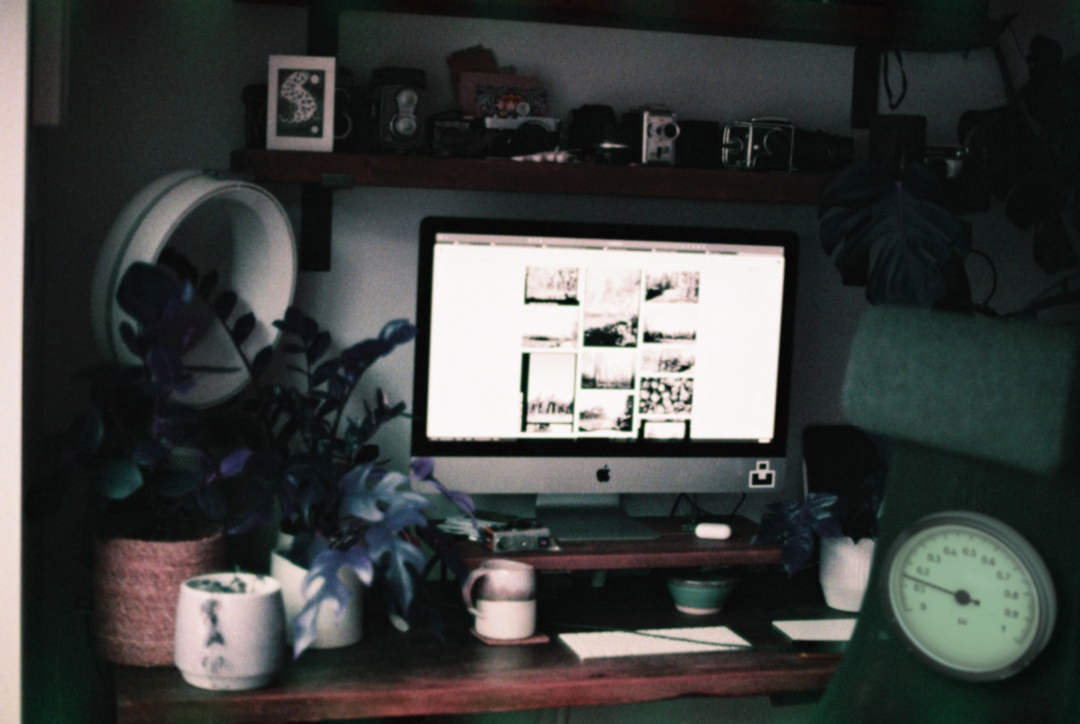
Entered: 0.15 kV
